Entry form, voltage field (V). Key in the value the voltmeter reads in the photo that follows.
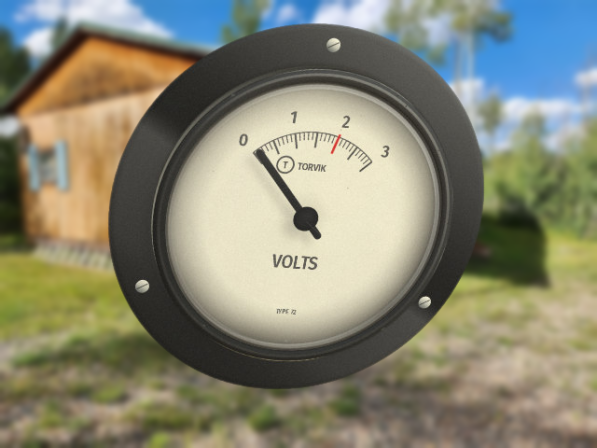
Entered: 0.1 V
